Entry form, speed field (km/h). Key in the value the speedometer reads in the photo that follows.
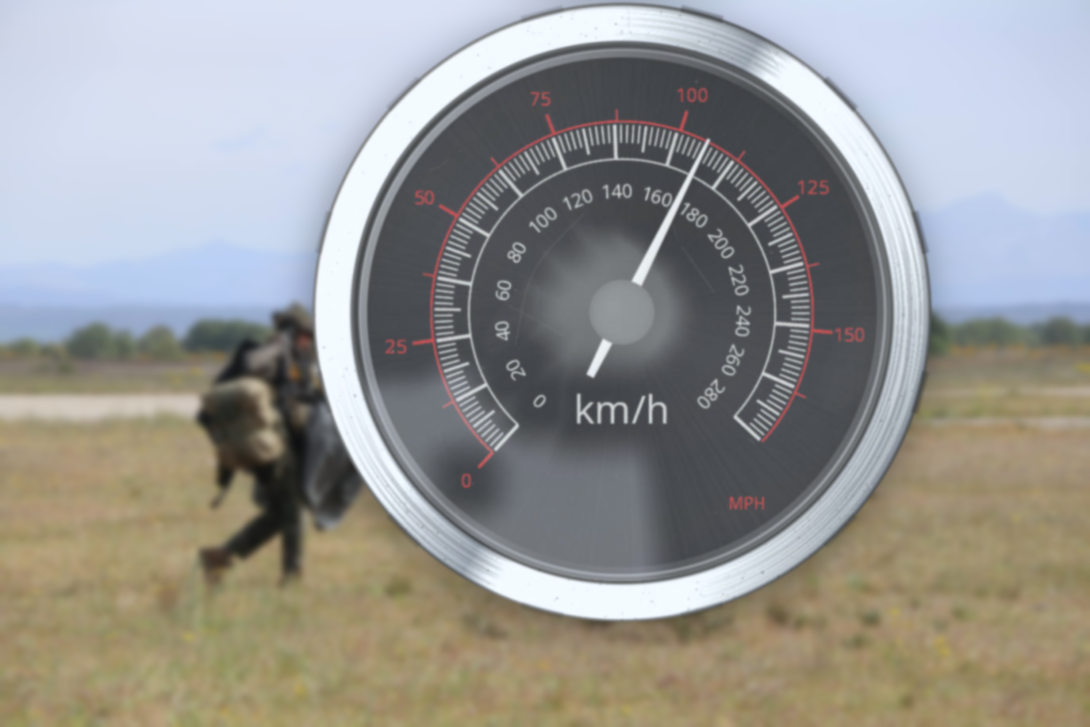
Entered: 170 km/h
